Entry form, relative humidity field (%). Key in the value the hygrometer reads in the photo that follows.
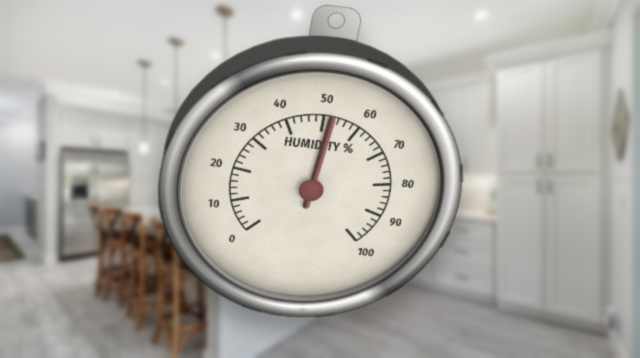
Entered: 52 %
